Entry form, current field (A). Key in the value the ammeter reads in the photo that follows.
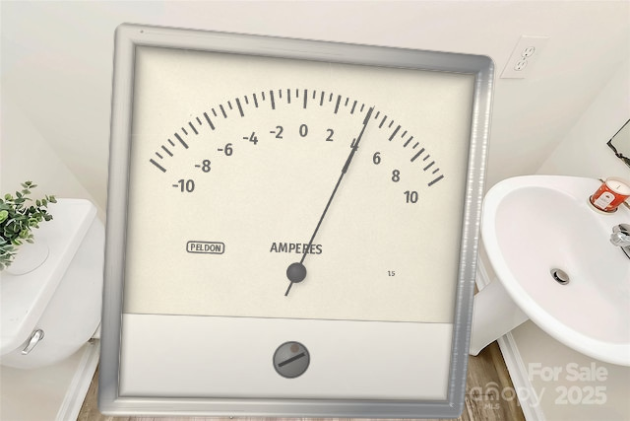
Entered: 4 A
